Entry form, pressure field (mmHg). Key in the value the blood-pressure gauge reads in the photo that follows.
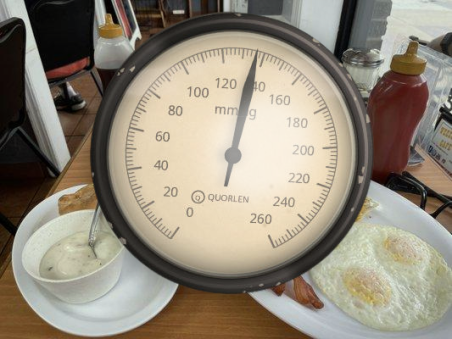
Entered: 136 mmHg
